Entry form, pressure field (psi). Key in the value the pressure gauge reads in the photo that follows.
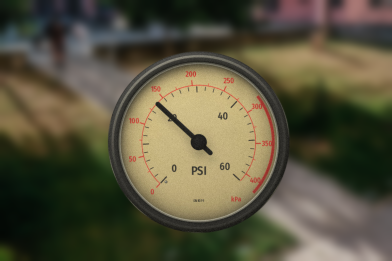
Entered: 20 psi
